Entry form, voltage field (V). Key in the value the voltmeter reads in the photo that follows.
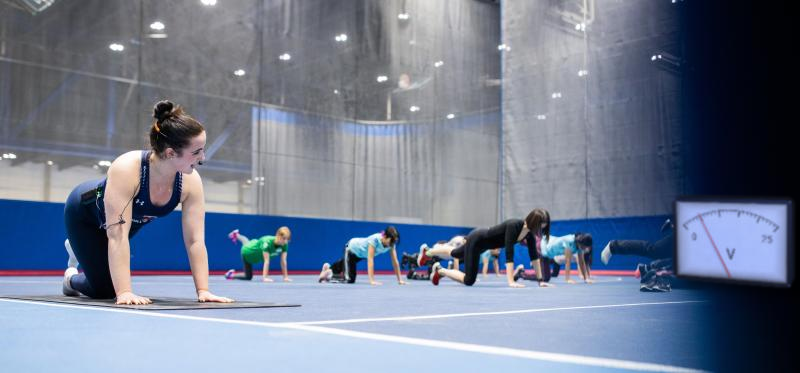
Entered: 5 V
